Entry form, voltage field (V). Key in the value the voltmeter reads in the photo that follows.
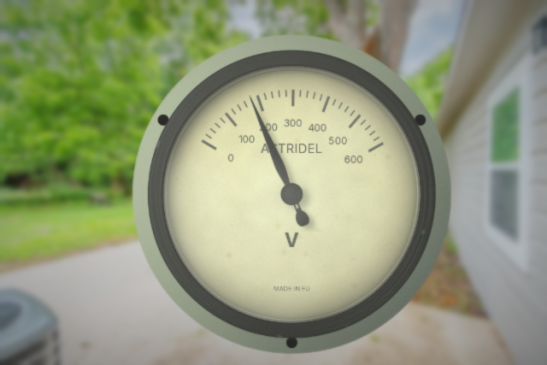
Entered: 180 V
